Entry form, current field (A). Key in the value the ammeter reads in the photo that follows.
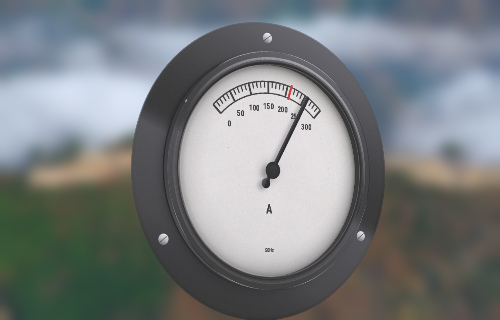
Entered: 250 A
